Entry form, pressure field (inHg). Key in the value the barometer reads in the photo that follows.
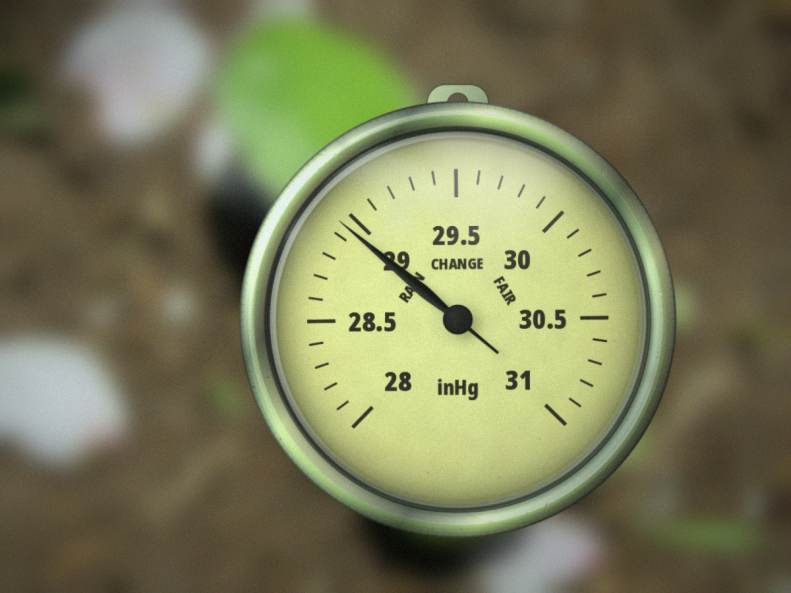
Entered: 28.95 inHg
